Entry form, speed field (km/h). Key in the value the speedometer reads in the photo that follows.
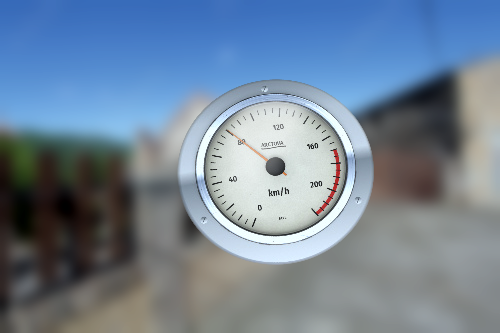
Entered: 80 km/h
